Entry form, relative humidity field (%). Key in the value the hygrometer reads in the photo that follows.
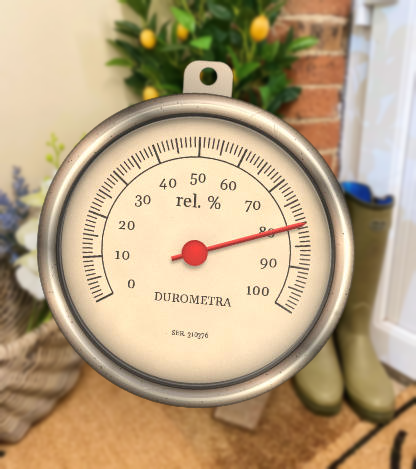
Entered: 80 %
